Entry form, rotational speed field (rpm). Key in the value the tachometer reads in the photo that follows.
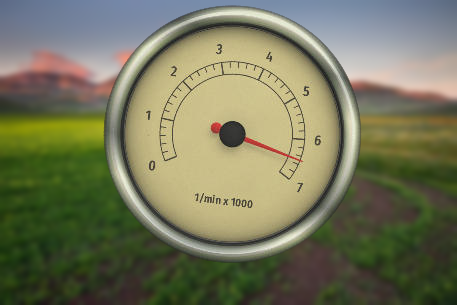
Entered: 6500 rpm
